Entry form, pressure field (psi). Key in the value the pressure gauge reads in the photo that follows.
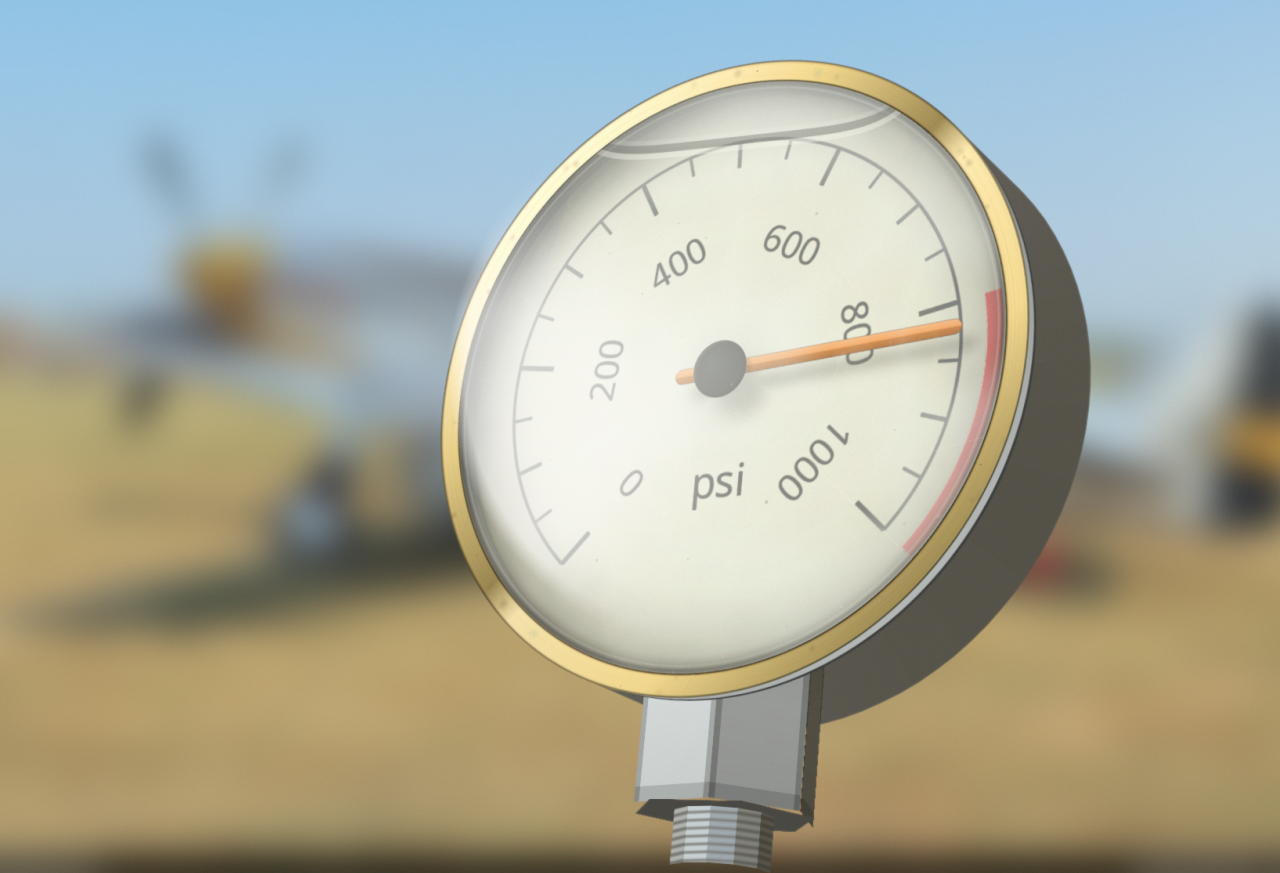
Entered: 825 psi
